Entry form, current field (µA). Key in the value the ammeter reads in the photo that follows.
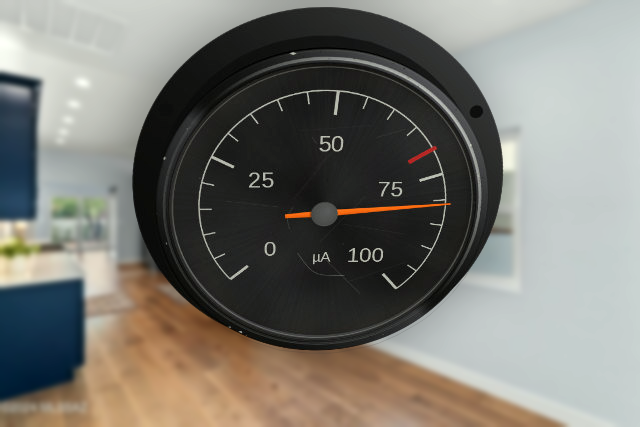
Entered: 80 µA
